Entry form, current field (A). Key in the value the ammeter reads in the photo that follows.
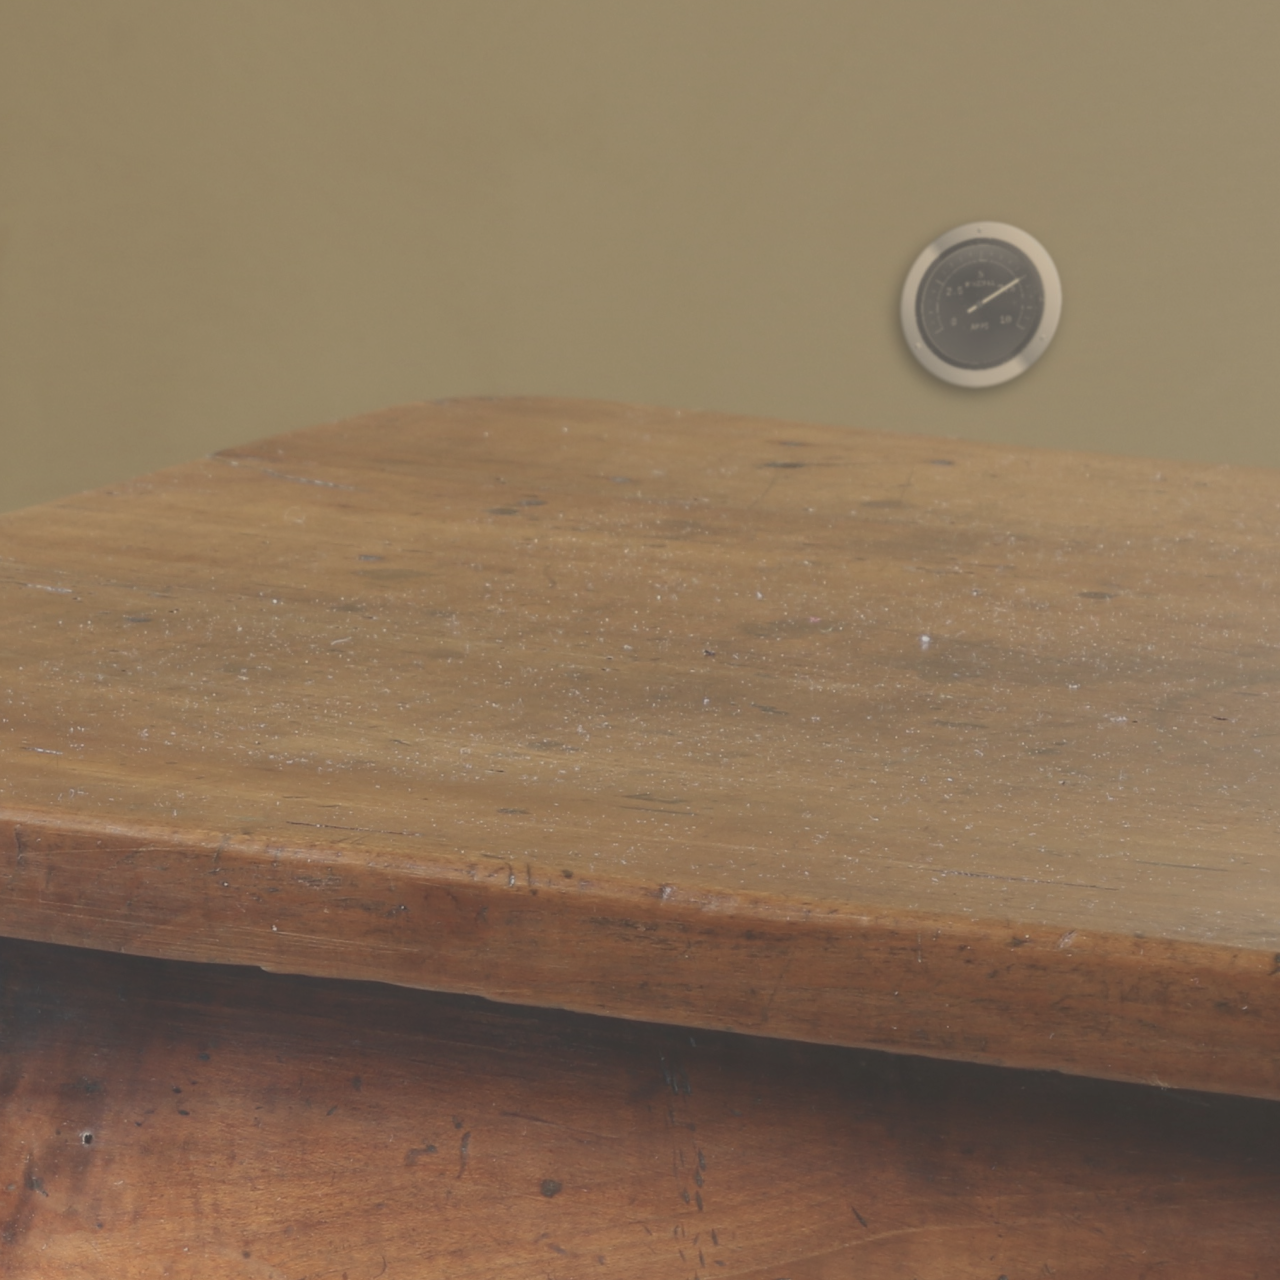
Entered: 7.5 A
